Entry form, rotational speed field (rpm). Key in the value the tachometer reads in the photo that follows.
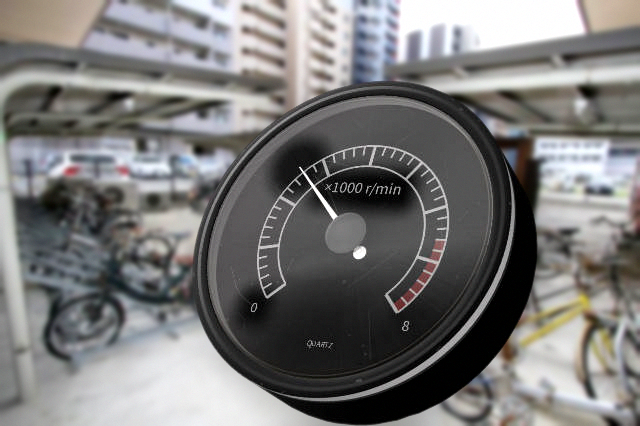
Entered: 2600 rpm
